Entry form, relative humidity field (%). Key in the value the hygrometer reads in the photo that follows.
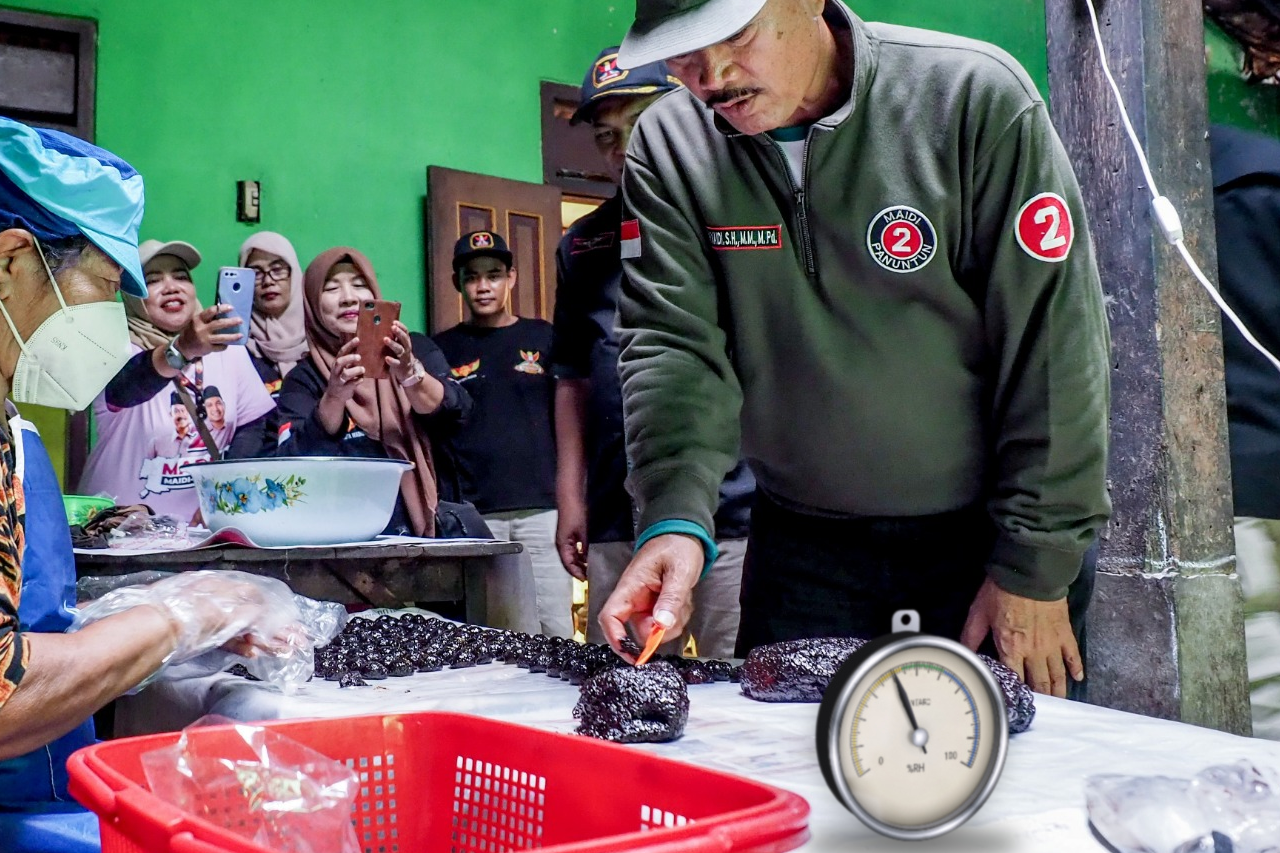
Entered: 40 %
